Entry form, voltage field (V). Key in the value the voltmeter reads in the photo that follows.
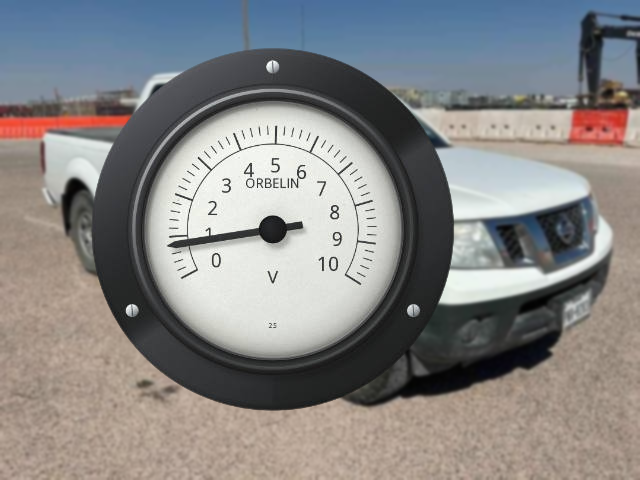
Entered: 0.8 V
